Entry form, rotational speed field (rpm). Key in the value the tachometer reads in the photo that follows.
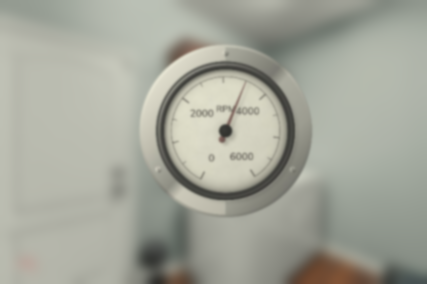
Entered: 3500 rpm
